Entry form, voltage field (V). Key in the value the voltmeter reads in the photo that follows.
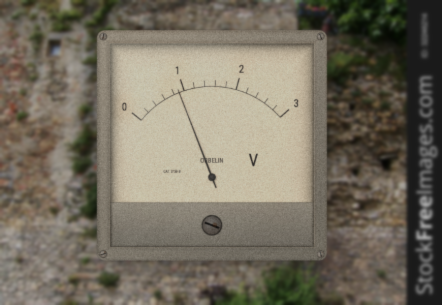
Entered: 0.9 V
